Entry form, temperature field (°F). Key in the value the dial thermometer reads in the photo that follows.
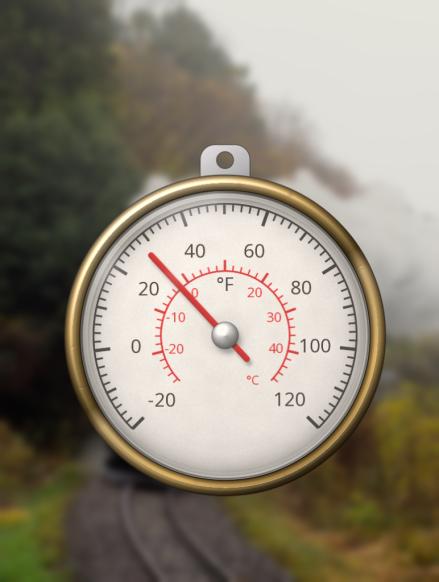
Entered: 28 °F
